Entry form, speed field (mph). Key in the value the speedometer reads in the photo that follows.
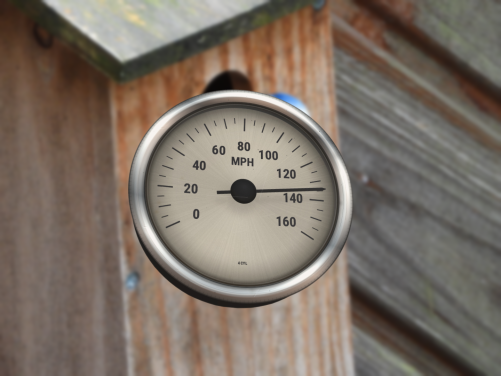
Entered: 135 mph
